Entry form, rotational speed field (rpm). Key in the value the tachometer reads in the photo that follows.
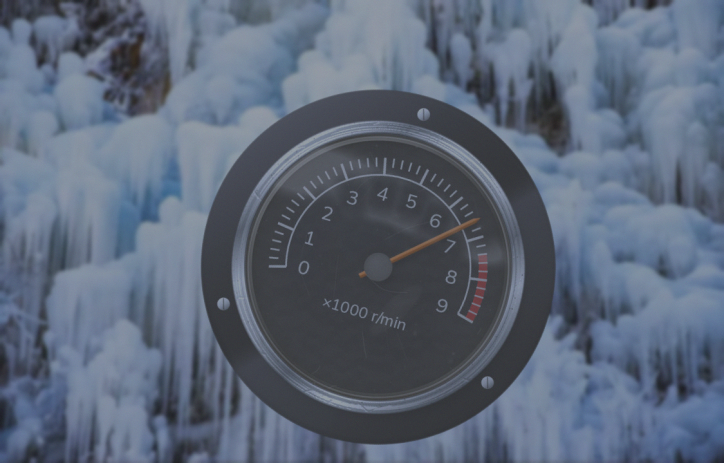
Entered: 6600 rpm
